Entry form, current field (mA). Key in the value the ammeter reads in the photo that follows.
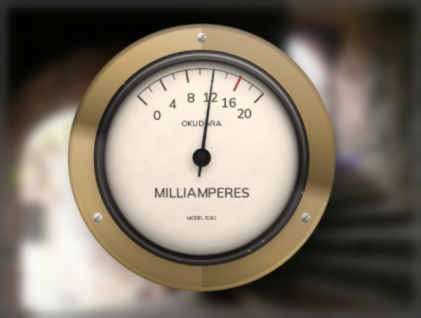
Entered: 12 mA
